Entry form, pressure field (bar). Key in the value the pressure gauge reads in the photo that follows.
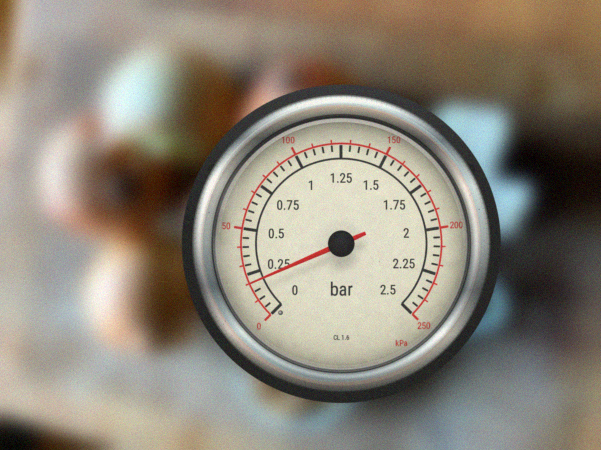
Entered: 0.2 bar
